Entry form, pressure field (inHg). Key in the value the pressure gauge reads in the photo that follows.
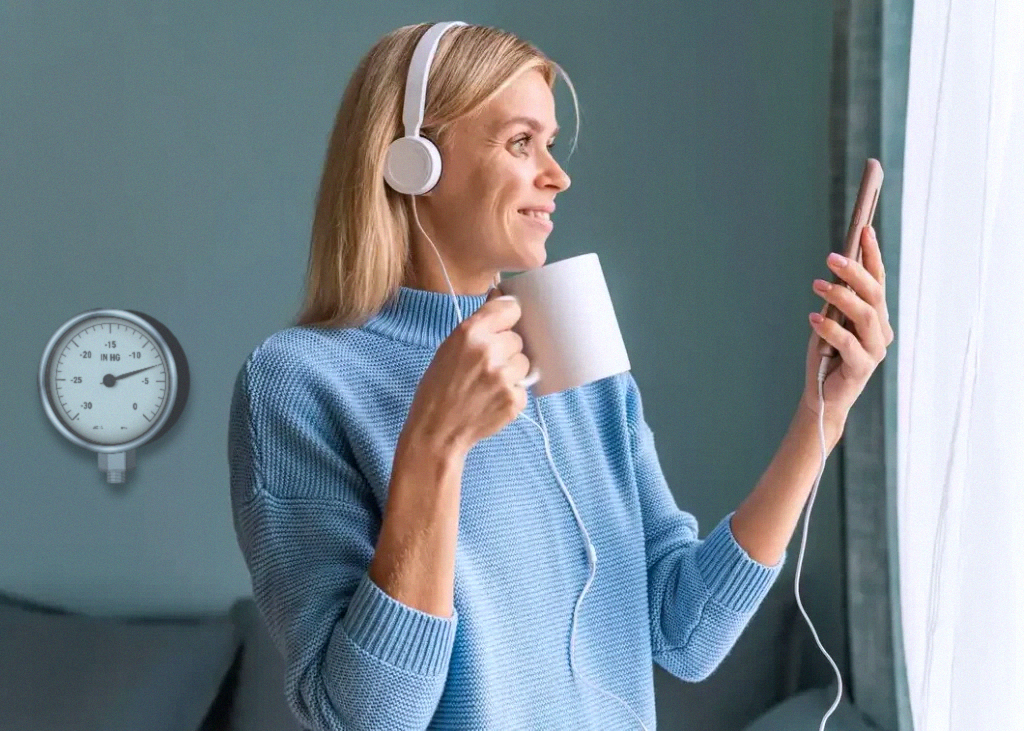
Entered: -7 inHg
